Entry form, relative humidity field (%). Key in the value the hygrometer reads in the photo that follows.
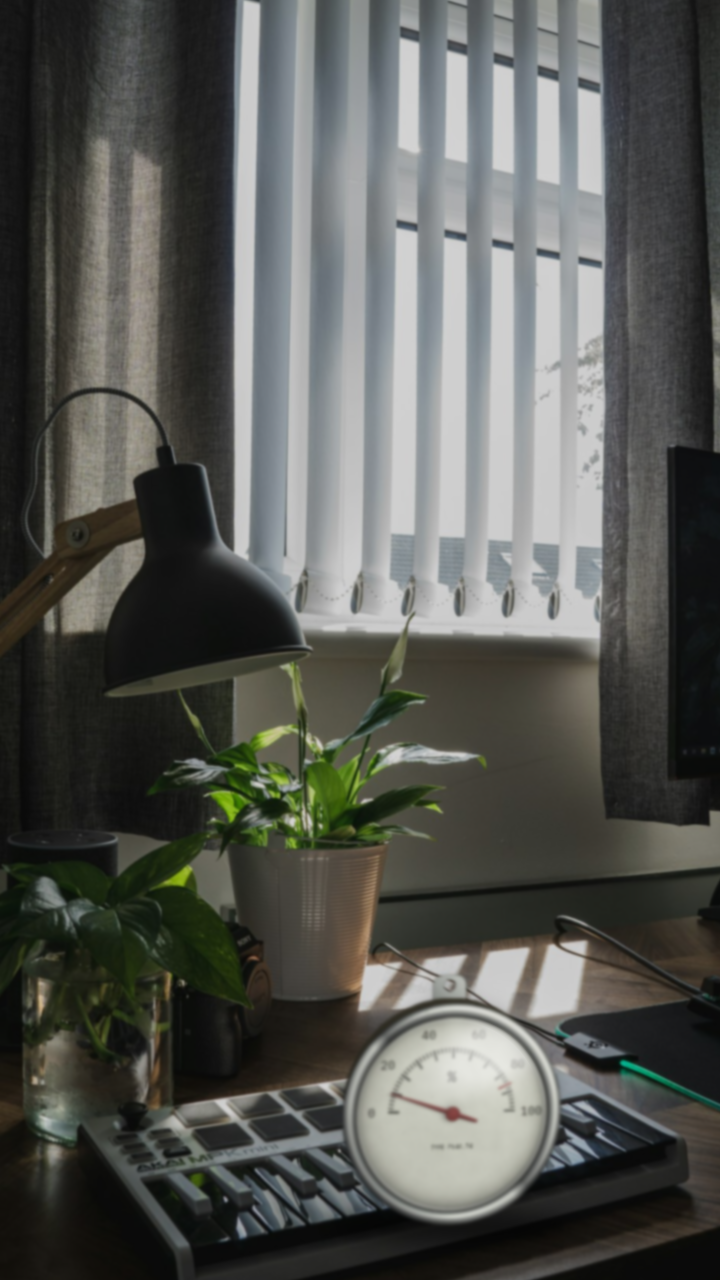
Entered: 10 %
